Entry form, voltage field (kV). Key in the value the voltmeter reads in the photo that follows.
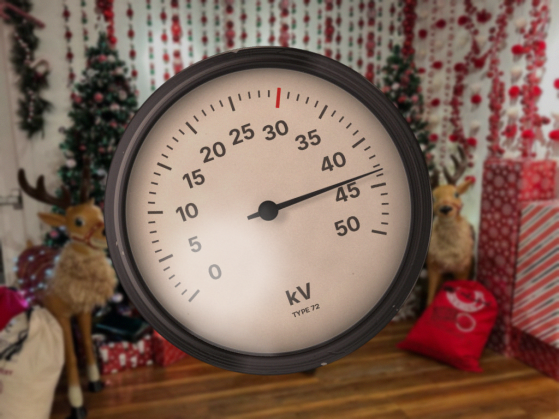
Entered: 43.5 kV
